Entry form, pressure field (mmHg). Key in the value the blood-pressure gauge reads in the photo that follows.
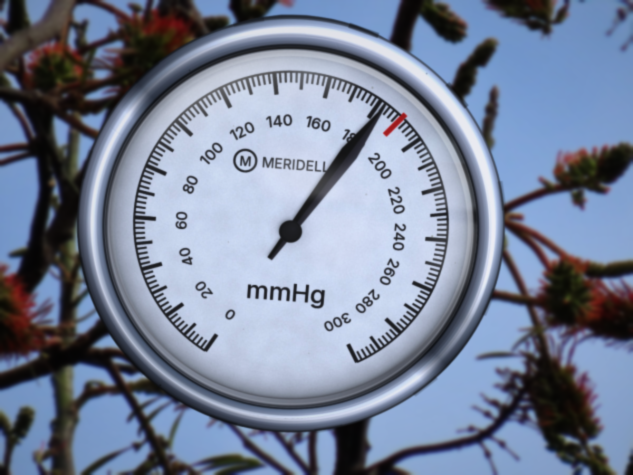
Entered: 182 mmHg
